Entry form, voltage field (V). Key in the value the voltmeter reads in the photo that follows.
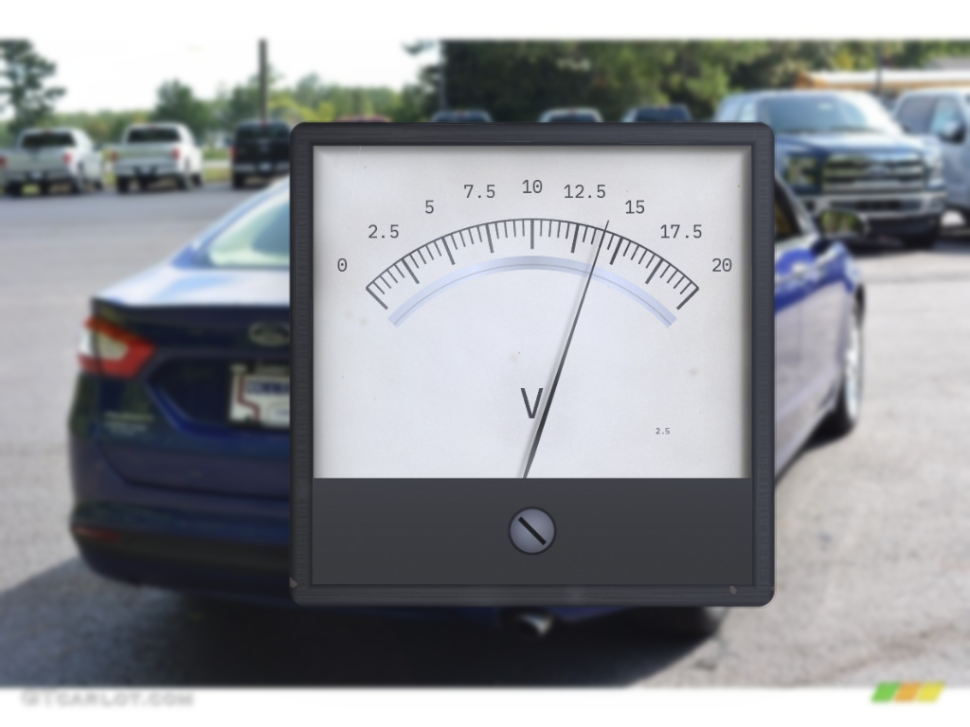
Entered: 14 V
